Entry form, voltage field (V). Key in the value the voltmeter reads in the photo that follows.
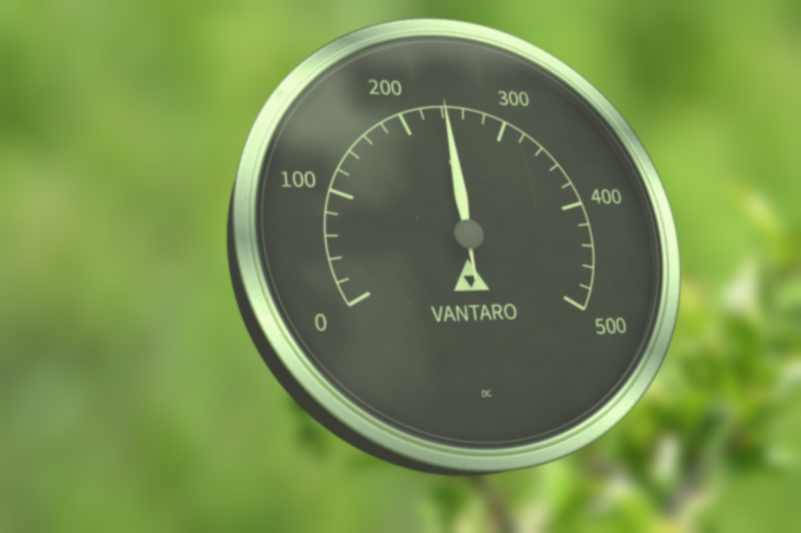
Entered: 240 V
